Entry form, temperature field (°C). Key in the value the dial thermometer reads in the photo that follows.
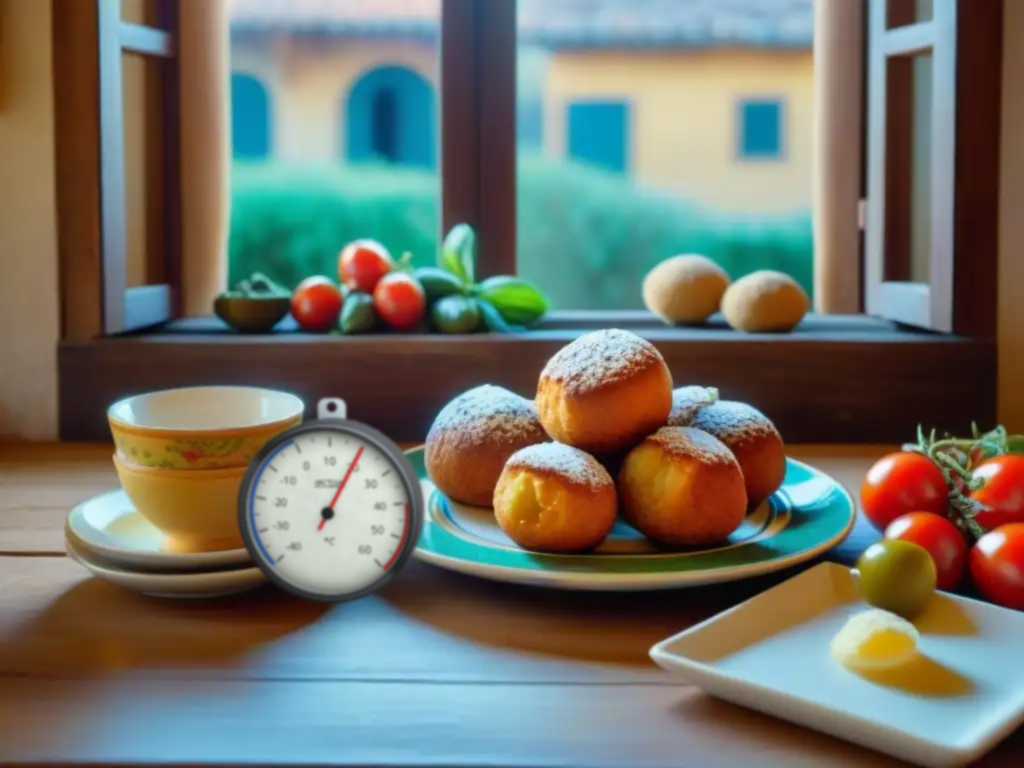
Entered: 20 °C
